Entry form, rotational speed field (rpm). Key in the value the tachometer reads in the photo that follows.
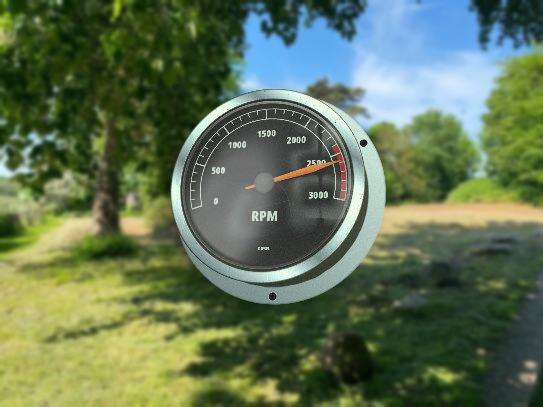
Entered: 2600 rpm
